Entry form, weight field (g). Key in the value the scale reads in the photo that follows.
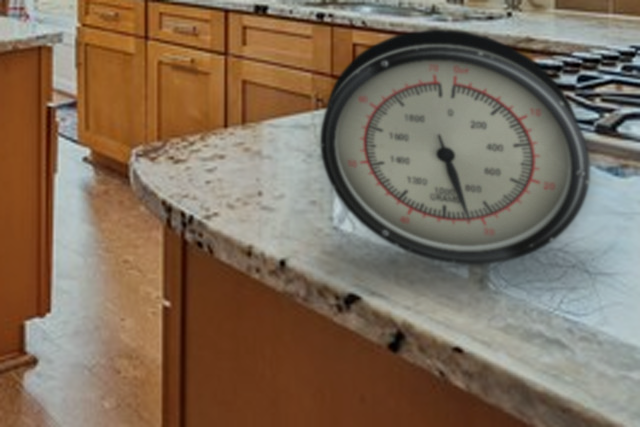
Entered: 900 g
